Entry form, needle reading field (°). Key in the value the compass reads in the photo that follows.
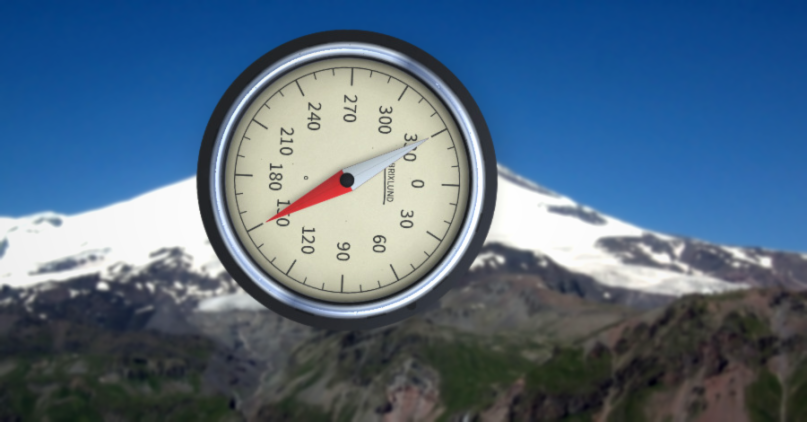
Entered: 150 °
